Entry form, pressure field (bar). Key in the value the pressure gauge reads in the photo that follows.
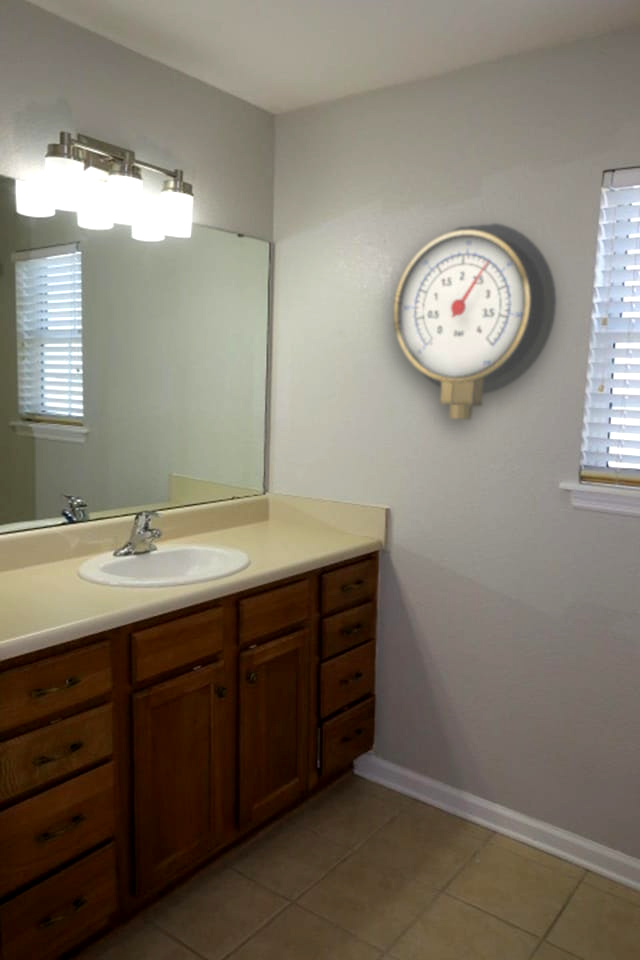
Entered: 2.5 bar
